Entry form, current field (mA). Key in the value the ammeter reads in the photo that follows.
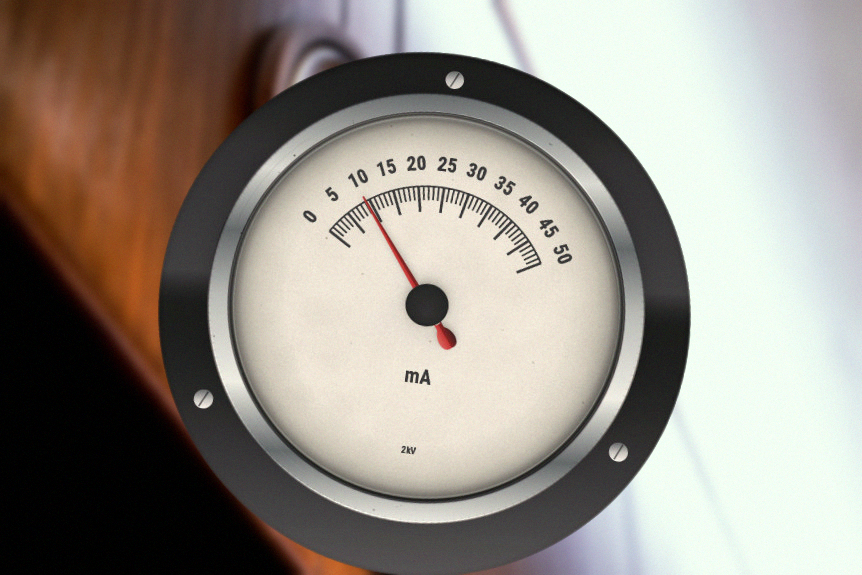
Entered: 9 mA
